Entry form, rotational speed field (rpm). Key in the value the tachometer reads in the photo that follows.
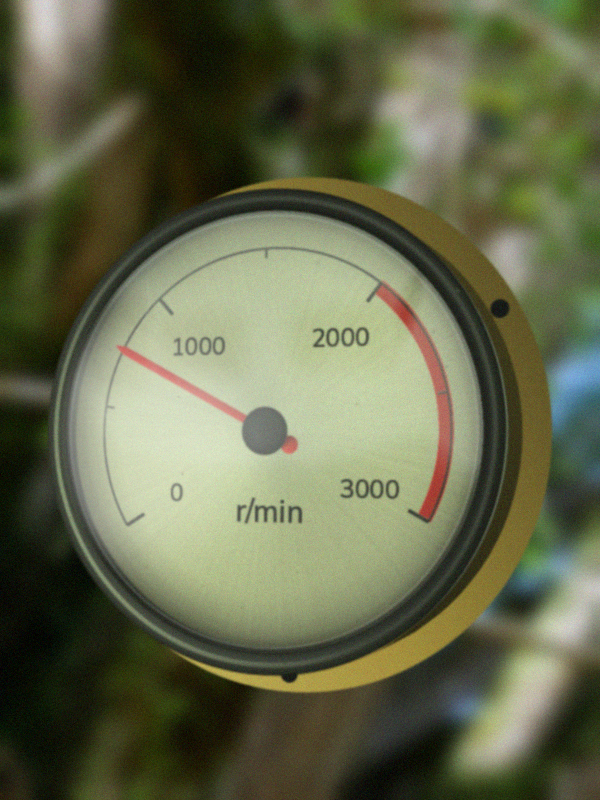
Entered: 750 rpm
